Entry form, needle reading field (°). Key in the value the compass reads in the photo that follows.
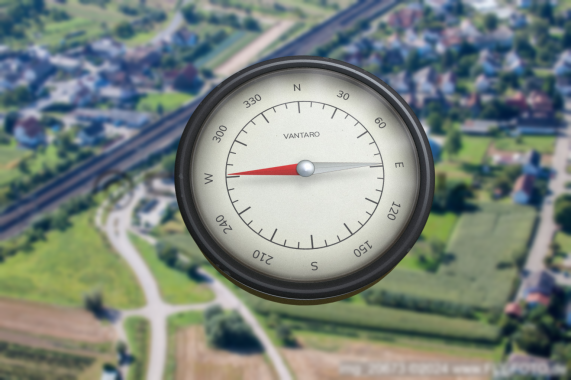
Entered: 270 °
